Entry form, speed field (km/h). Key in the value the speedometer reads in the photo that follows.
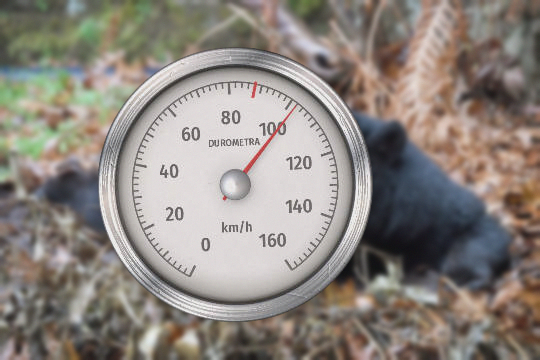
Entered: 102 km/h
